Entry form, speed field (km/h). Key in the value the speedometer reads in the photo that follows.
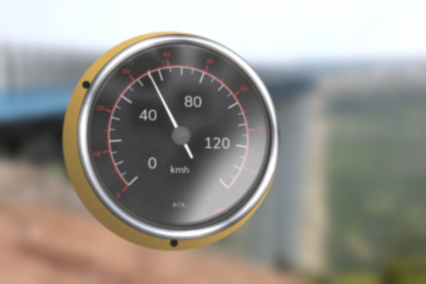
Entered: 55 km/h
